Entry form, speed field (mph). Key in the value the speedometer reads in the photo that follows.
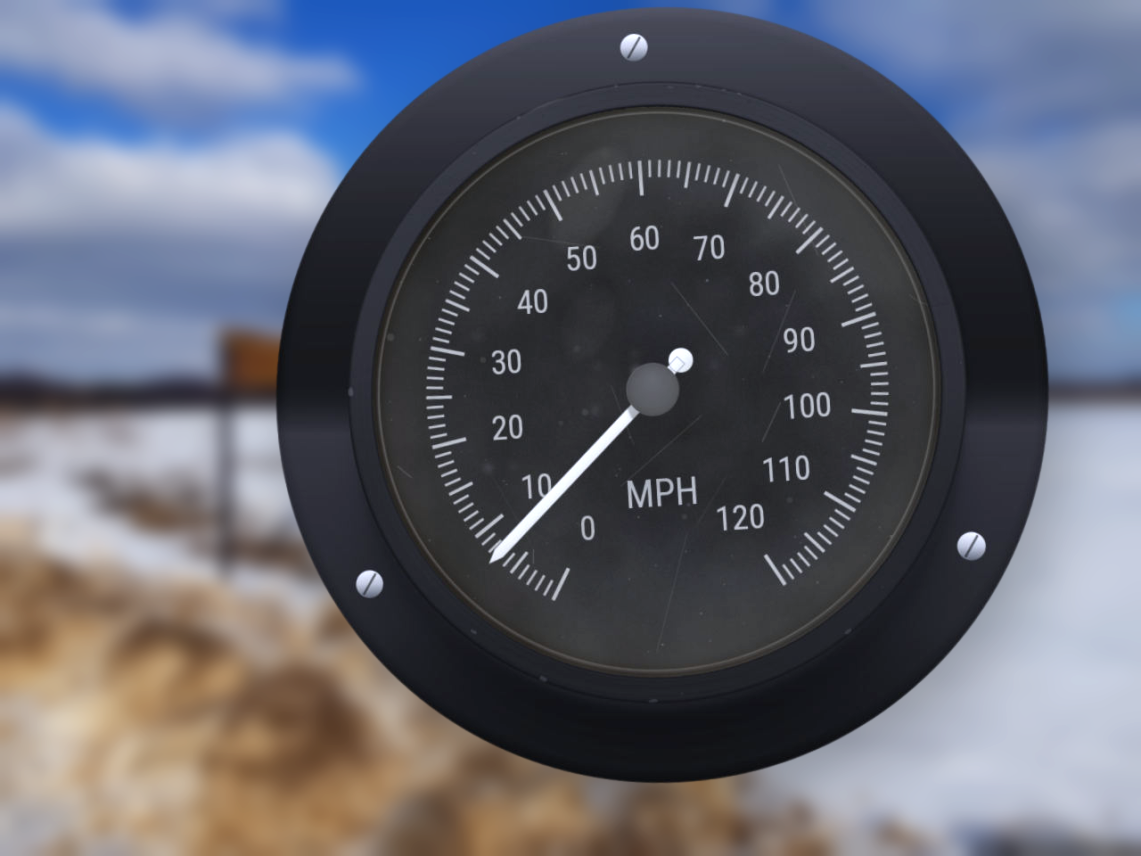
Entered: 7 mph
